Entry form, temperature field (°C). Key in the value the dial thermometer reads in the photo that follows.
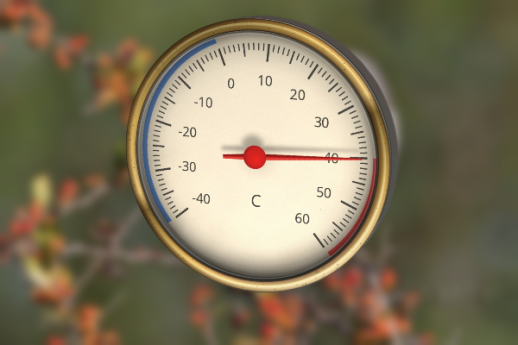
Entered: 40 °C
